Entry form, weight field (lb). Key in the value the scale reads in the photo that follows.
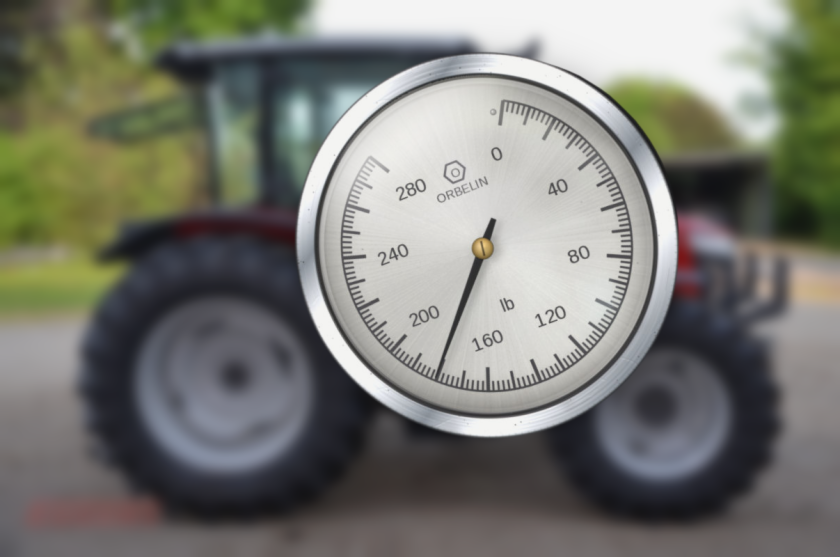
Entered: 180 lb
